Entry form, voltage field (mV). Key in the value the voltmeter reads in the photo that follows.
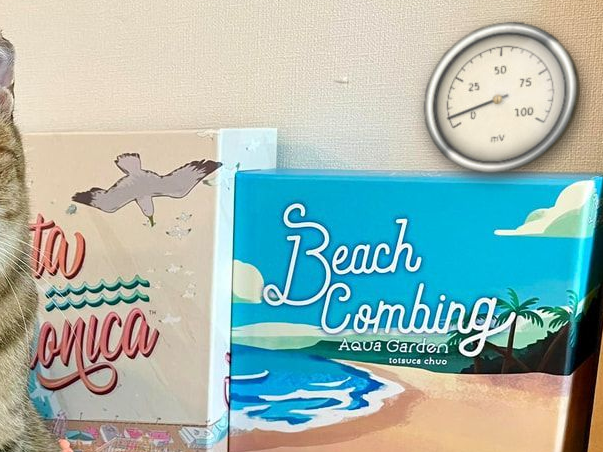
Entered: 5 mV
